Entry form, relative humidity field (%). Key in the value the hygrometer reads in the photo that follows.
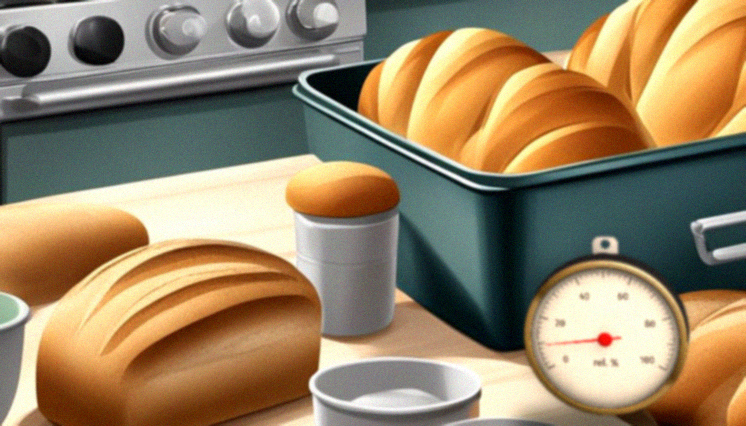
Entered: 10 %
